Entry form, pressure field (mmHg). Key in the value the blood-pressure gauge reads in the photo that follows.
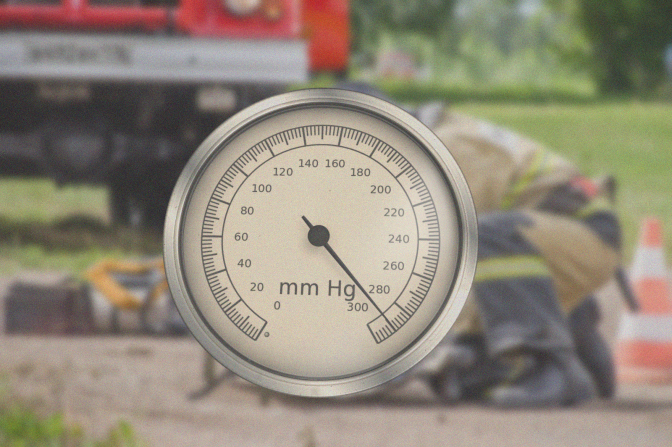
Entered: 290 mmHg
